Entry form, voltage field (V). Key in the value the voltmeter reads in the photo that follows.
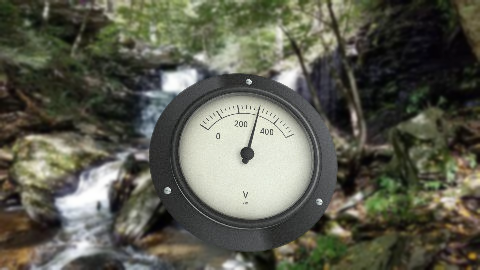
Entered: 300 V
